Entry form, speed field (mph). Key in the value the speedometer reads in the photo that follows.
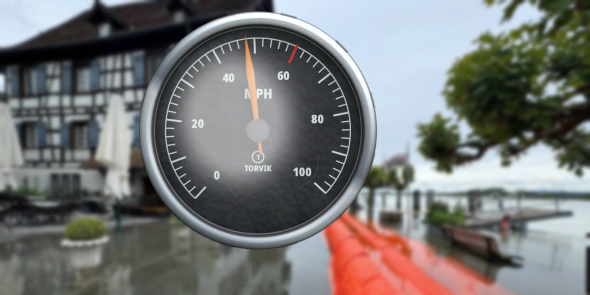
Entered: 48 mph
